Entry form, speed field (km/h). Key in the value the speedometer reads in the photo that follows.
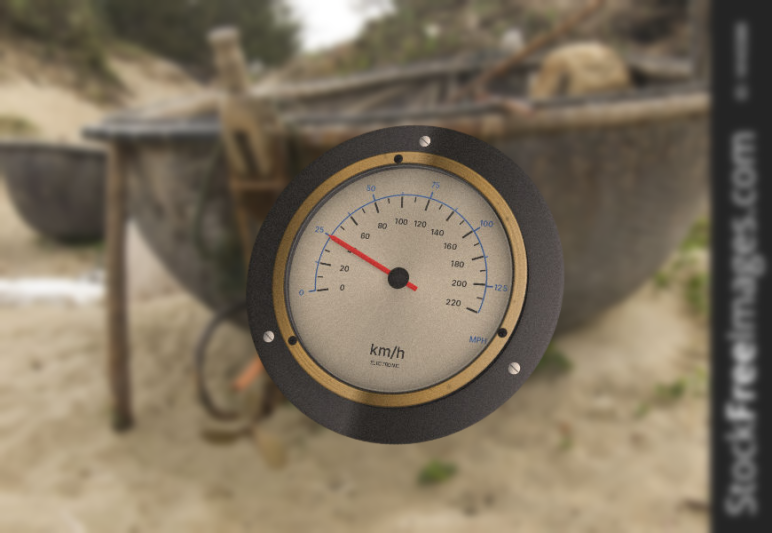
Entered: 40 km/h
